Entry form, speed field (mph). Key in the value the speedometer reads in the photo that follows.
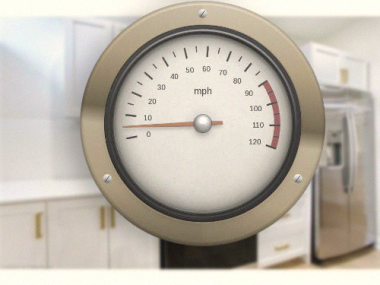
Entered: 5 mph
